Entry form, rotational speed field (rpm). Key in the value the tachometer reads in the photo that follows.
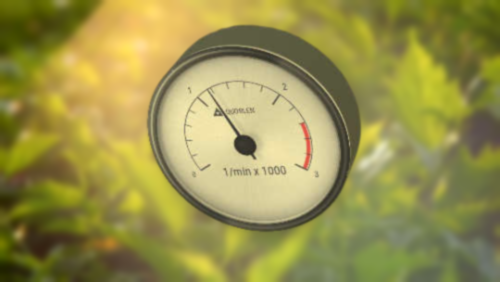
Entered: 1200 rpm
